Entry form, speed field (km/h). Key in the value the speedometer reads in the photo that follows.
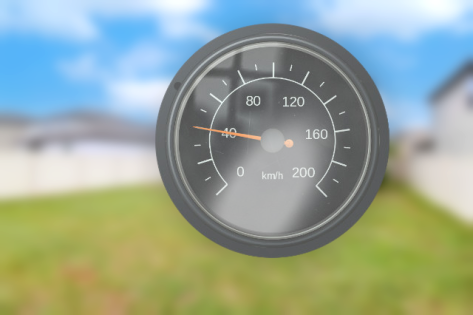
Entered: 40 km/h
